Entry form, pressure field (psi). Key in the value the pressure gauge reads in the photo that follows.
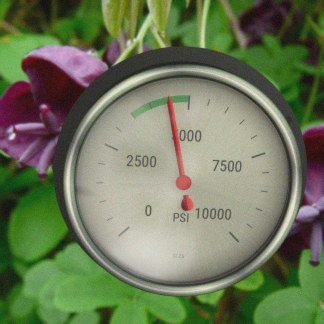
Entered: 4500 psi
